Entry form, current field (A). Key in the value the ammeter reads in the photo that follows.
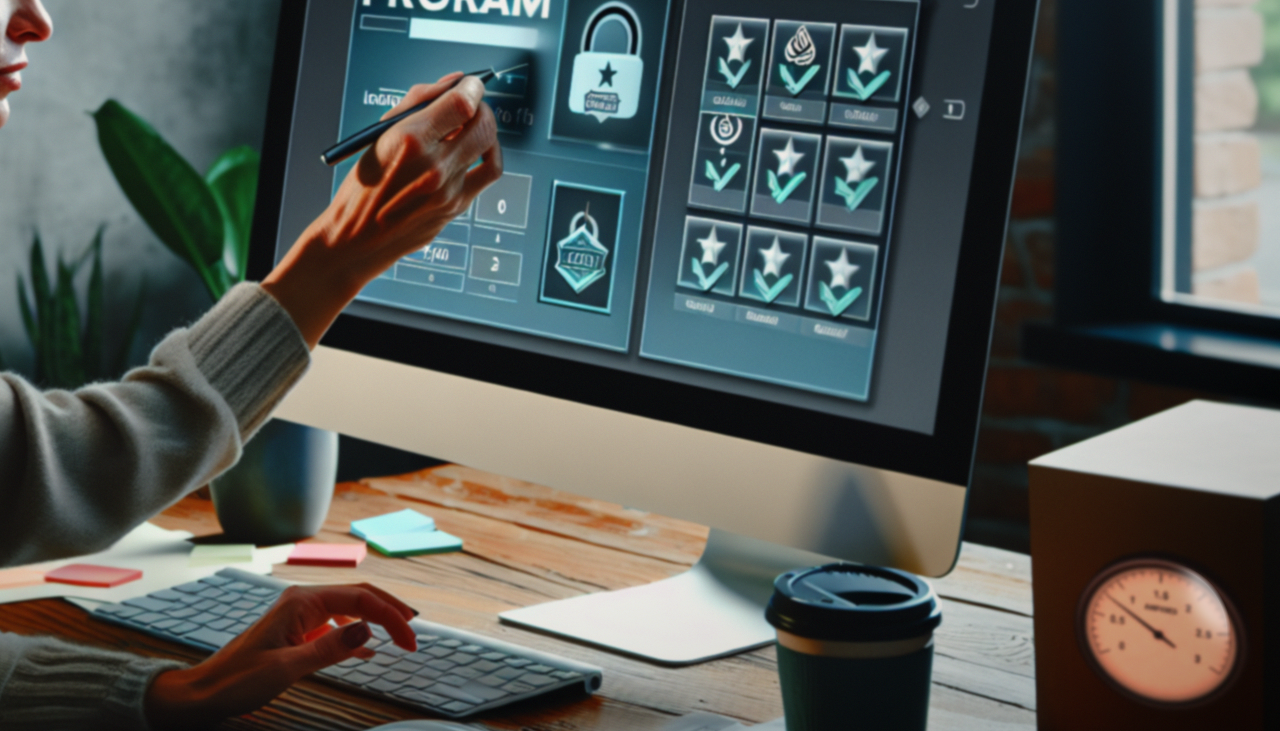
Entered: 0.8 A
